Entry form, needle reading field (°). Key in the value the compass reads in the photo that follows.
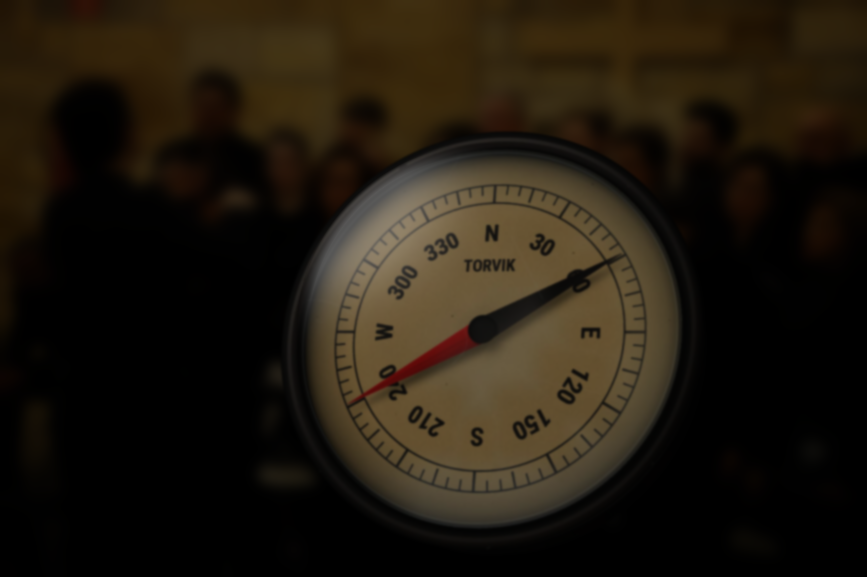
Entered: 240 °
